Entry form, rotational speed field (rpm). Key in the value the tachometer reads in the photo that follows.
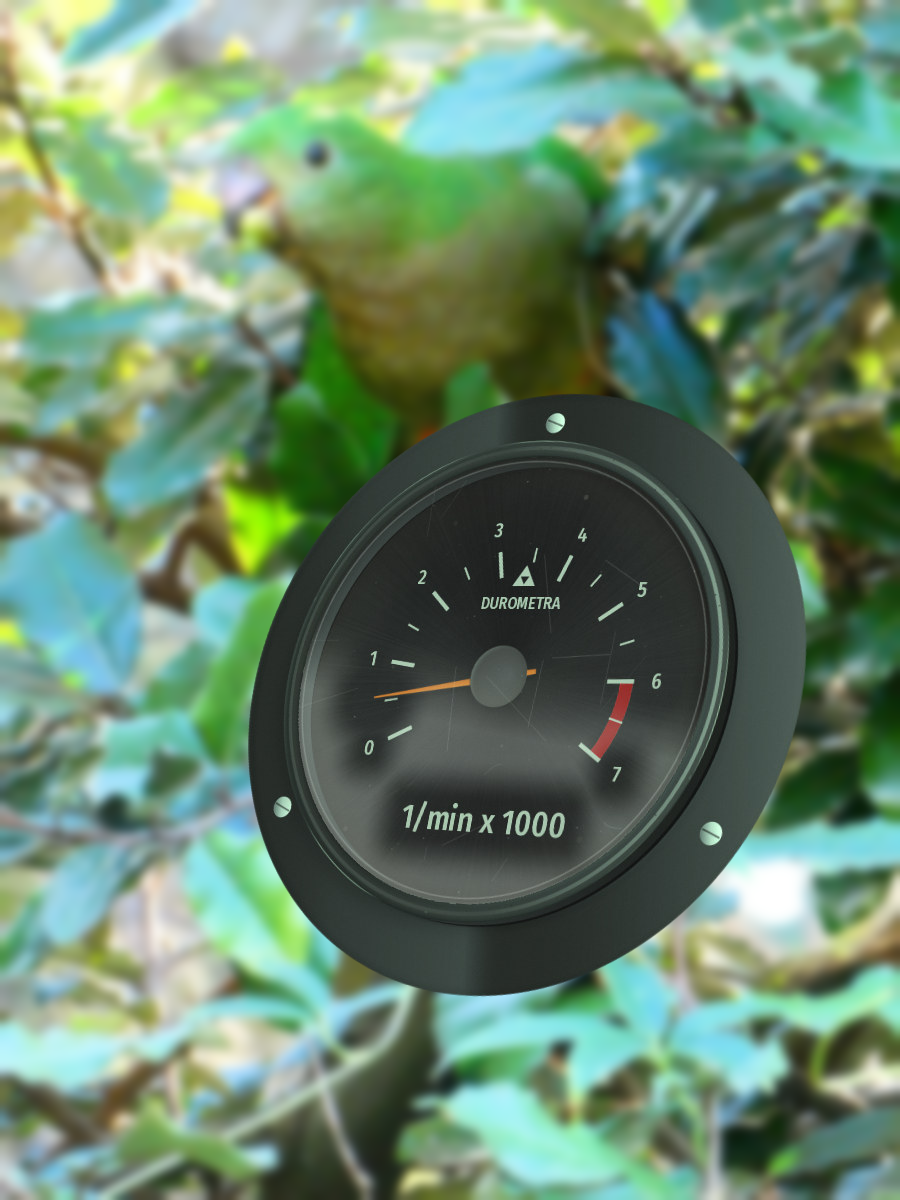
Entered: 500 rpm
